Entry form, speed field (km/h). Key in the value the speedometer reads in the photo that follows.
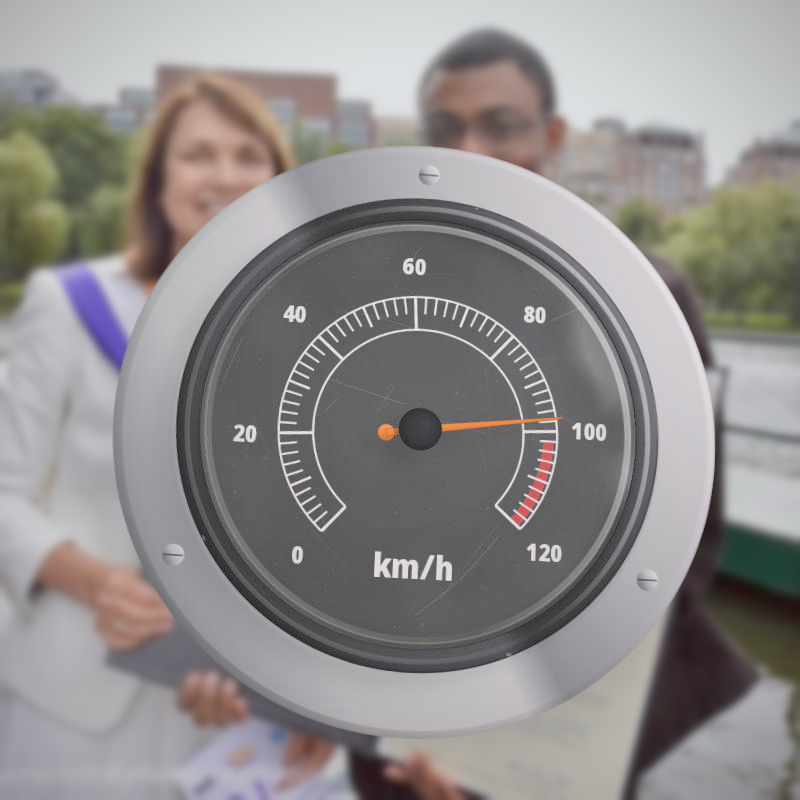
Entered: 98 km/h
